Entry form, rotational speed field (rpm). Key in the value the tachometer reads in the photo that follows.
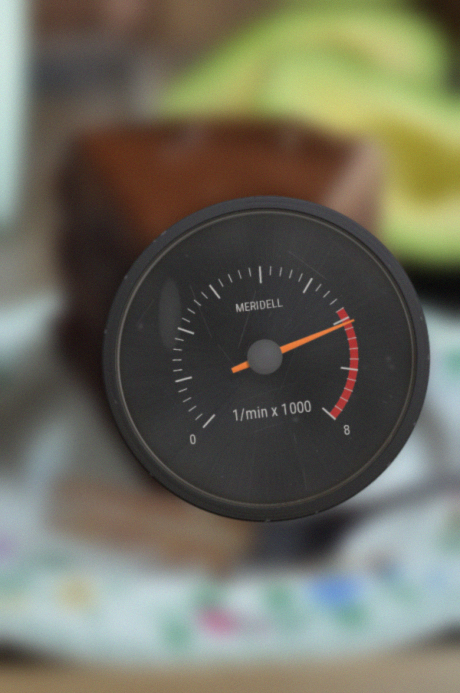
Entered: 6100 rpm
